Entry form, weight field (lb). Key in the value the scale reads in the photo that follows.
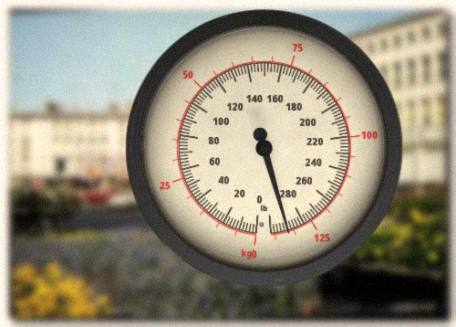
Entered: 290 lb
